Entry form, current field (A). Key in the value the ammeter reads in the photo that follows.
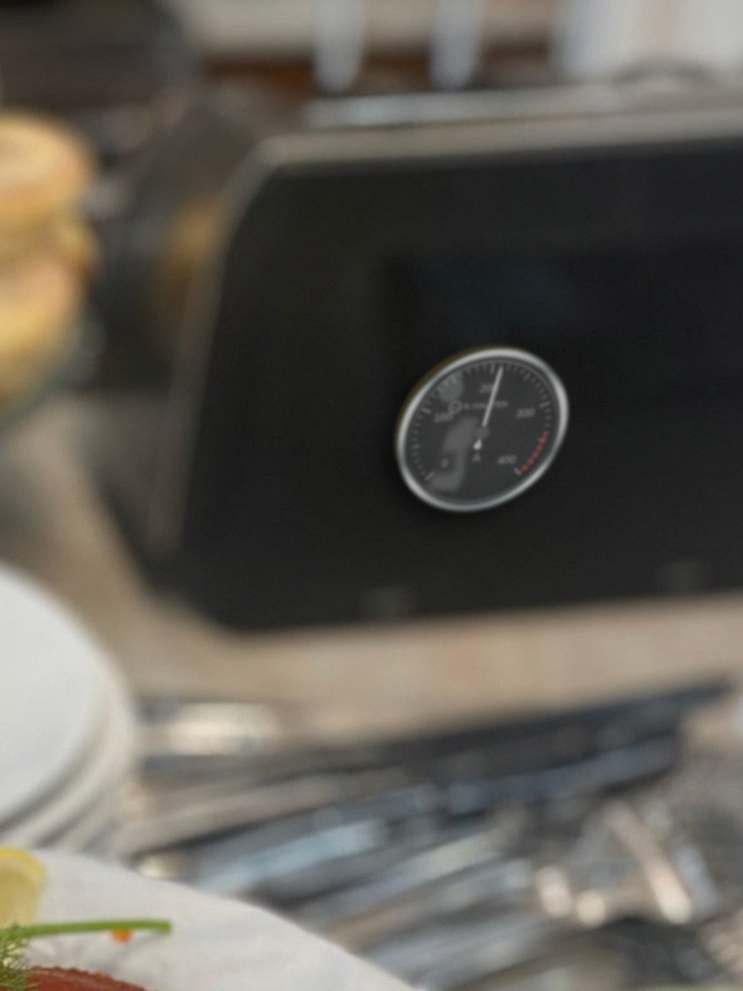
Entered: 210 A
